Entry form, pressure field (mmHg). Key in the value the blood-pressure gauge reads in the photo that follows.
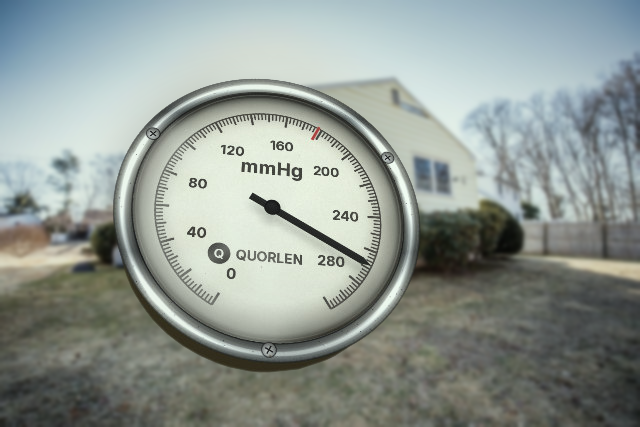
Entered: 270 mmHg
